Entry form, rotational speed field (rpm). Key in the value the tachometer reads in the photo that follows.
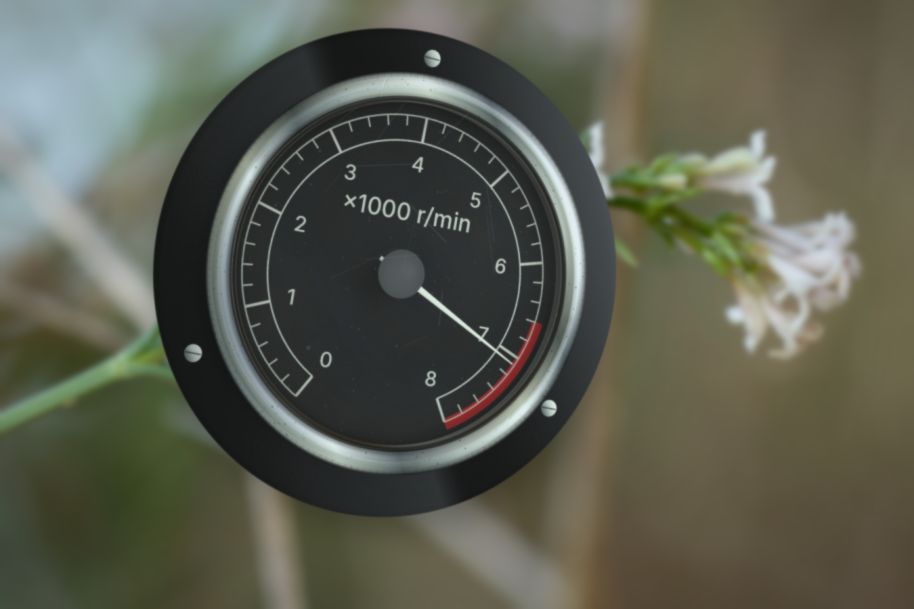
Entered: 7100 rpm
